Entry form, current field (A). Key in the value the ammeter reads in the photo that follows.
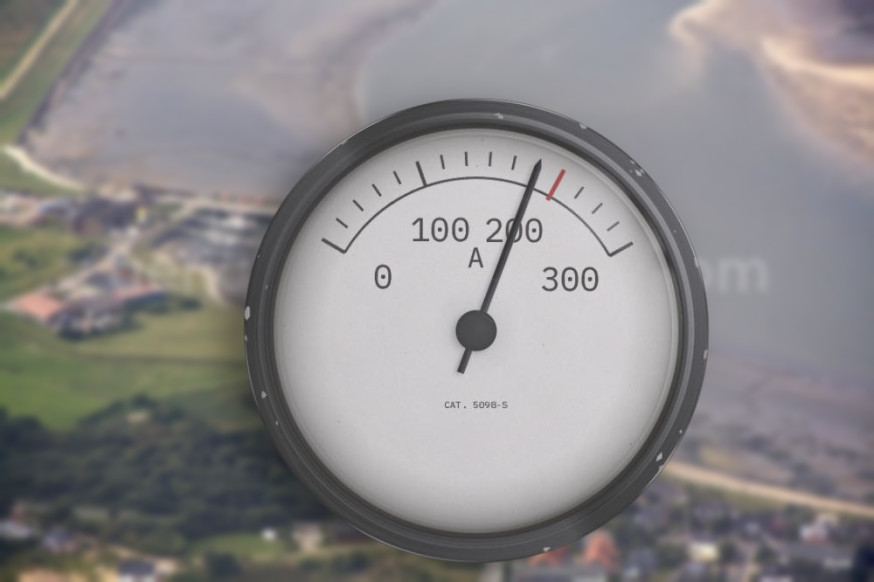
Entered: 200 A
